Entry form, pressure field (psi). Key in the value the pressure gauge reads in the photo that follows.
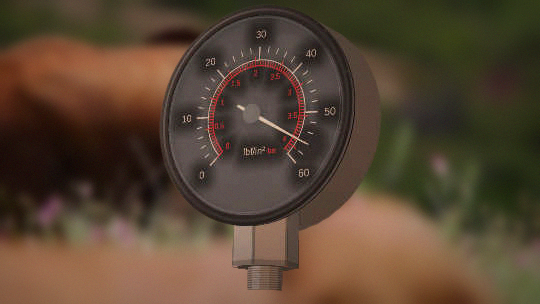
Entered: 56 psi
